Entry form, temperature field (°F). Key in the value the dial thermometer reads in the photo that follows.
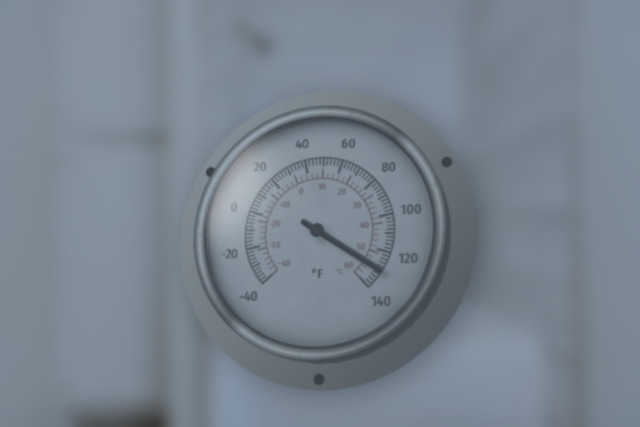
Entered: 130 °F
